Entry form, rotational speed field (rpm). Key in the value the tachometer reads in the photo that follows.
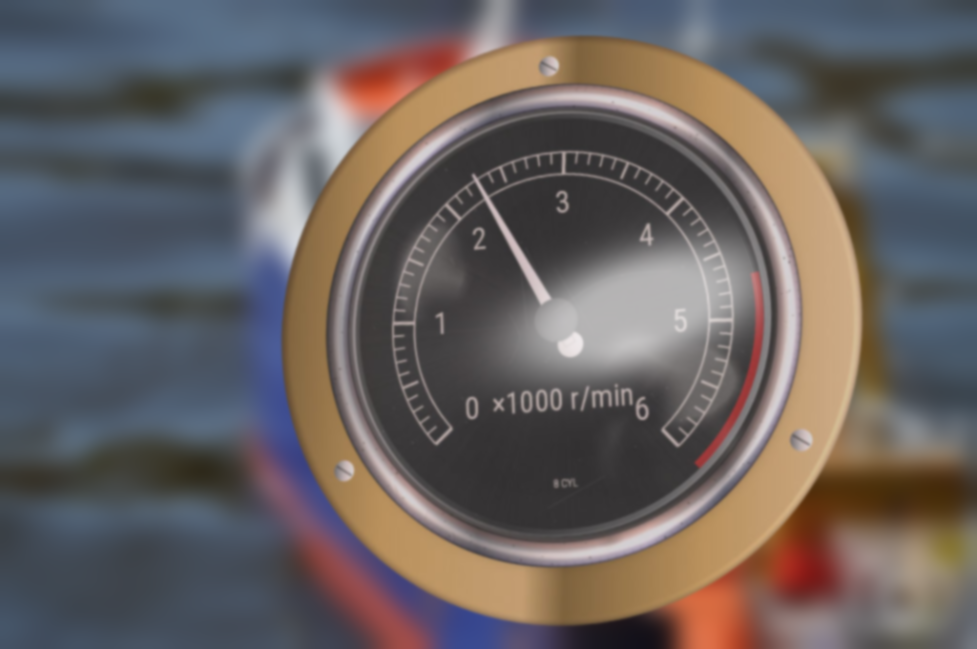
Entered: 2300 rpm
